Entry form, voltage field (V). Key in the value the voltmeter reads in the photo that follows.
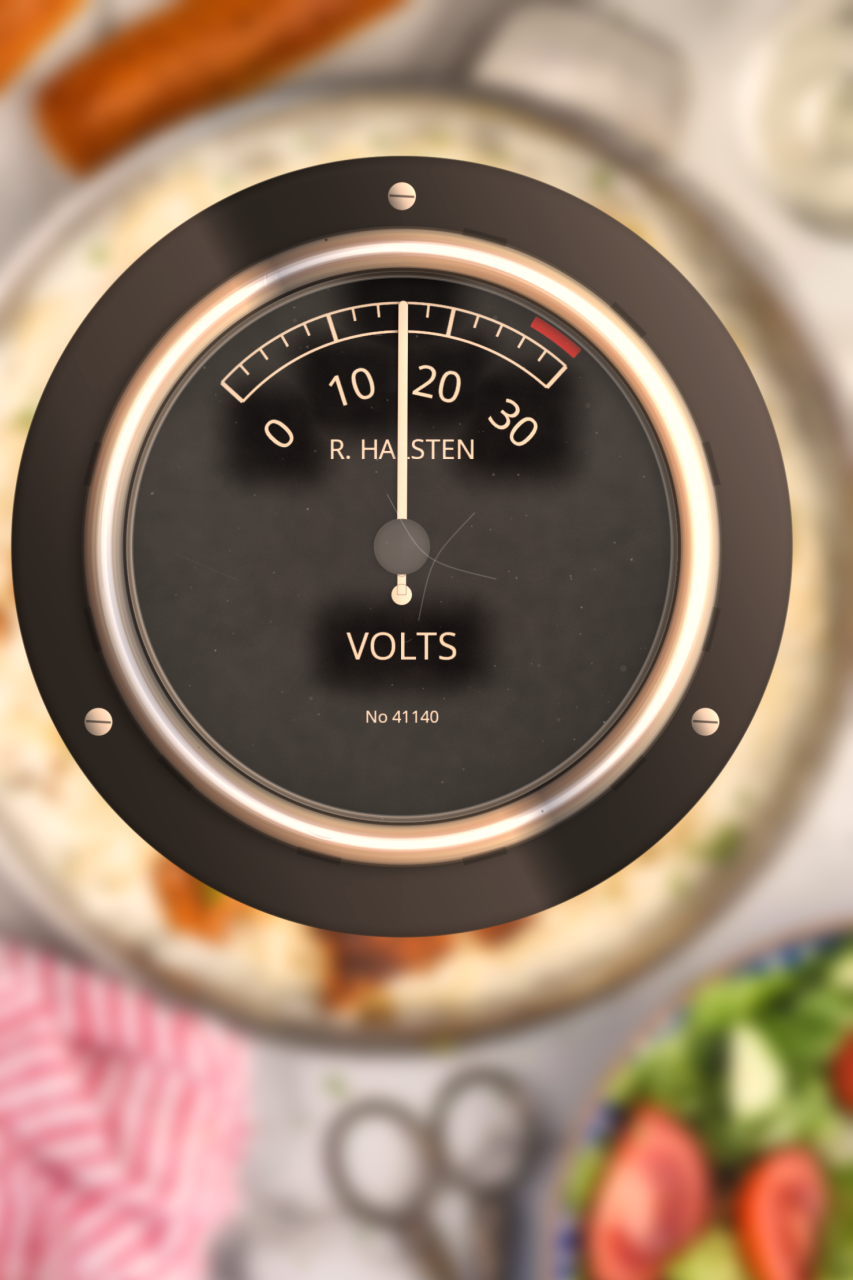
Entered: 16 V
